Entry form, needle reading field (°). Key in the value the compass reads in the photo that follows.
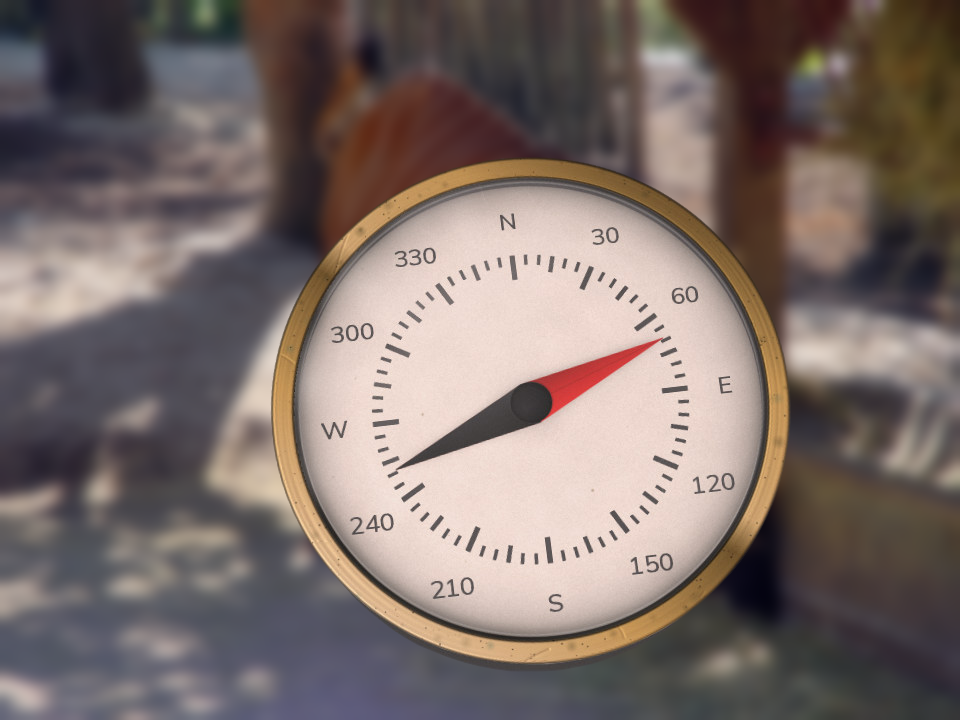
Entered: 70 °
